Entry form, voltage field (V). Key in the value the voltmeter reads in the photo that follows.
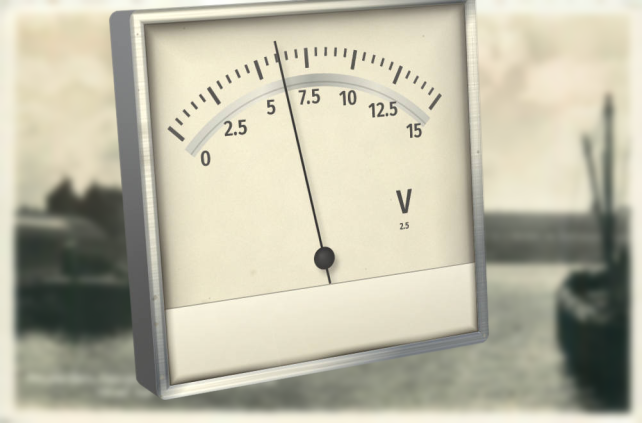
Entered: 6 V
